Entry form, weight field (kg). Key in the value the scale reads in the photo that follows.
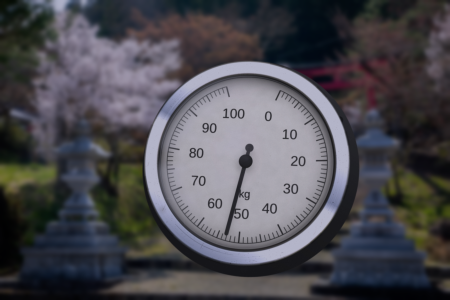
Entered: 53 kg
